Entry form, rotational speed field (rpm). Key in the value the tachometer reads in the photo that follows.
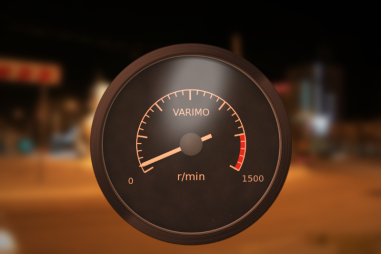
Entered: 50 rpm
